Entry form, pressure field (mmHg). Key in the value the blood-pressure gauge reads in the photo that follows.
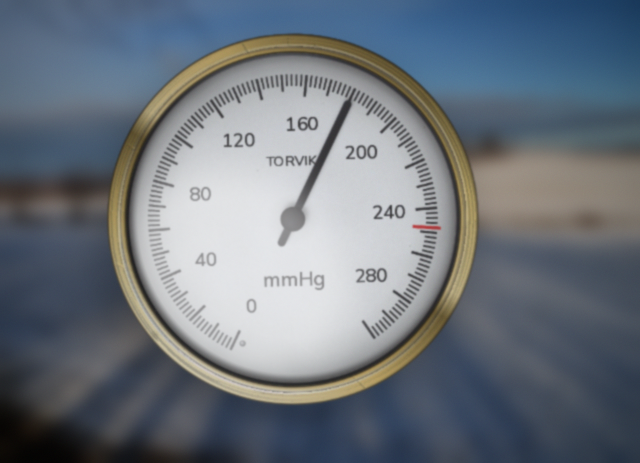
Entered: 180 mmHg
